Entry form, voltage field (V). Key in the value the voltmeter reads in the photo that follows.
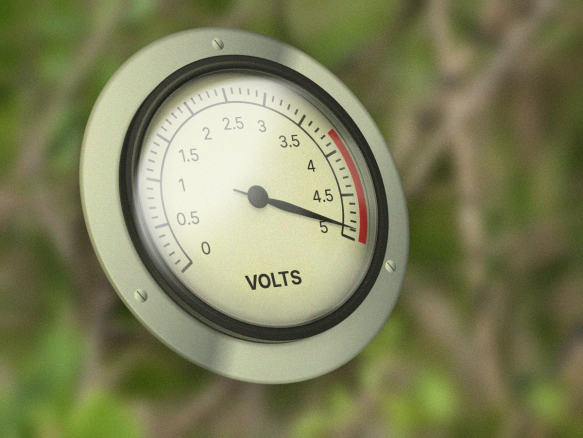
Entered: 4.9 V
